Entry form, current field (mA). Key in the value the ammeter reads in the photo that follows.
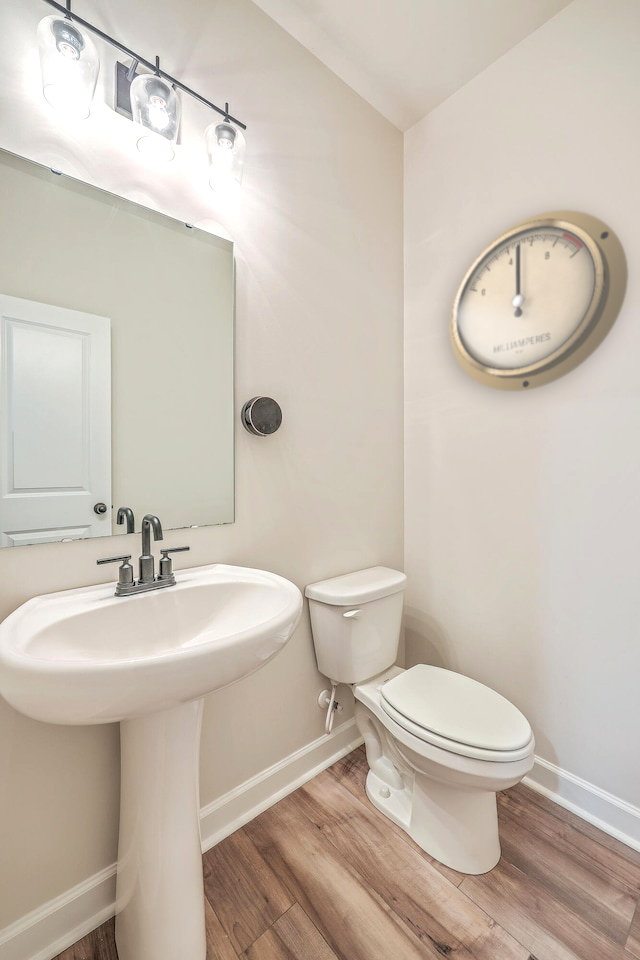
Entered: 5 mA
